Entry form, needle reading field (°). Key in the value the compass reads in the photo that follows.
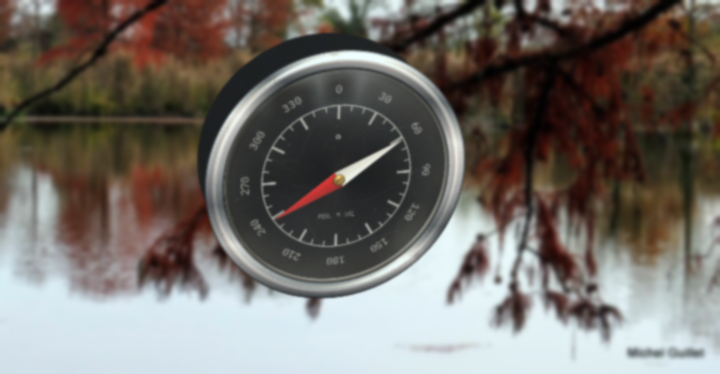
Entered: 240 °
